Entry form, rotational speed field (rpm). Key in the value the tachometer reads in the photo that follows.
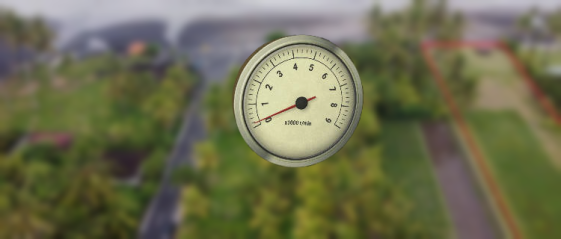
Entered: 200 rpm
